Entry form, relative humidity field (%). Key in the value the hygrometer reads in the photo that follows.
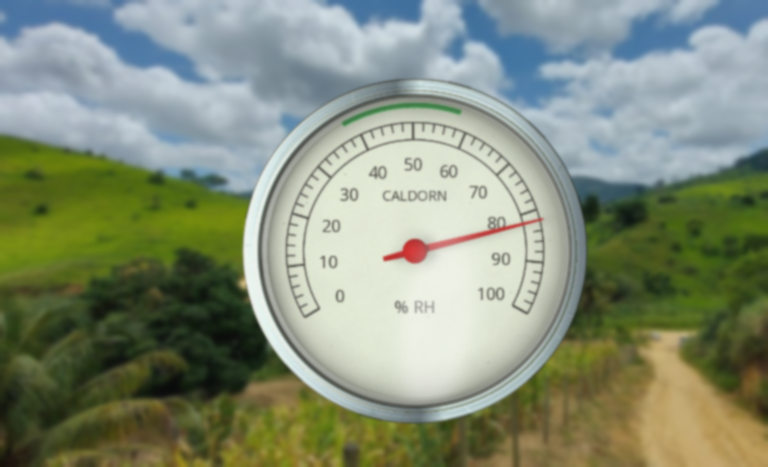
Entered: 82 %
